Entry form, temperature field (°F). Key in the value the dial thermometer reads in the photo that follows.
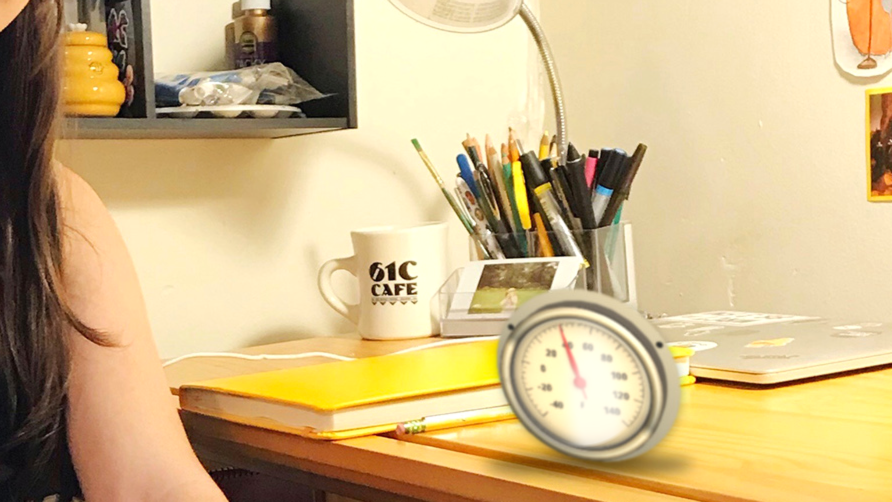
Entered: 40 °F
